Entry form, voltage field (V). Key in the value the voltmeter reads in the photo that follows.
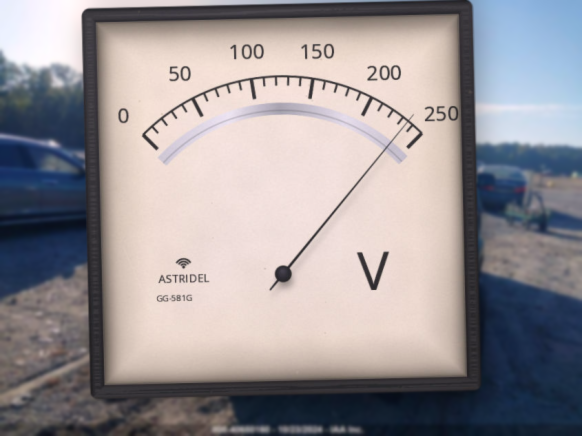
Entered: 235 V
